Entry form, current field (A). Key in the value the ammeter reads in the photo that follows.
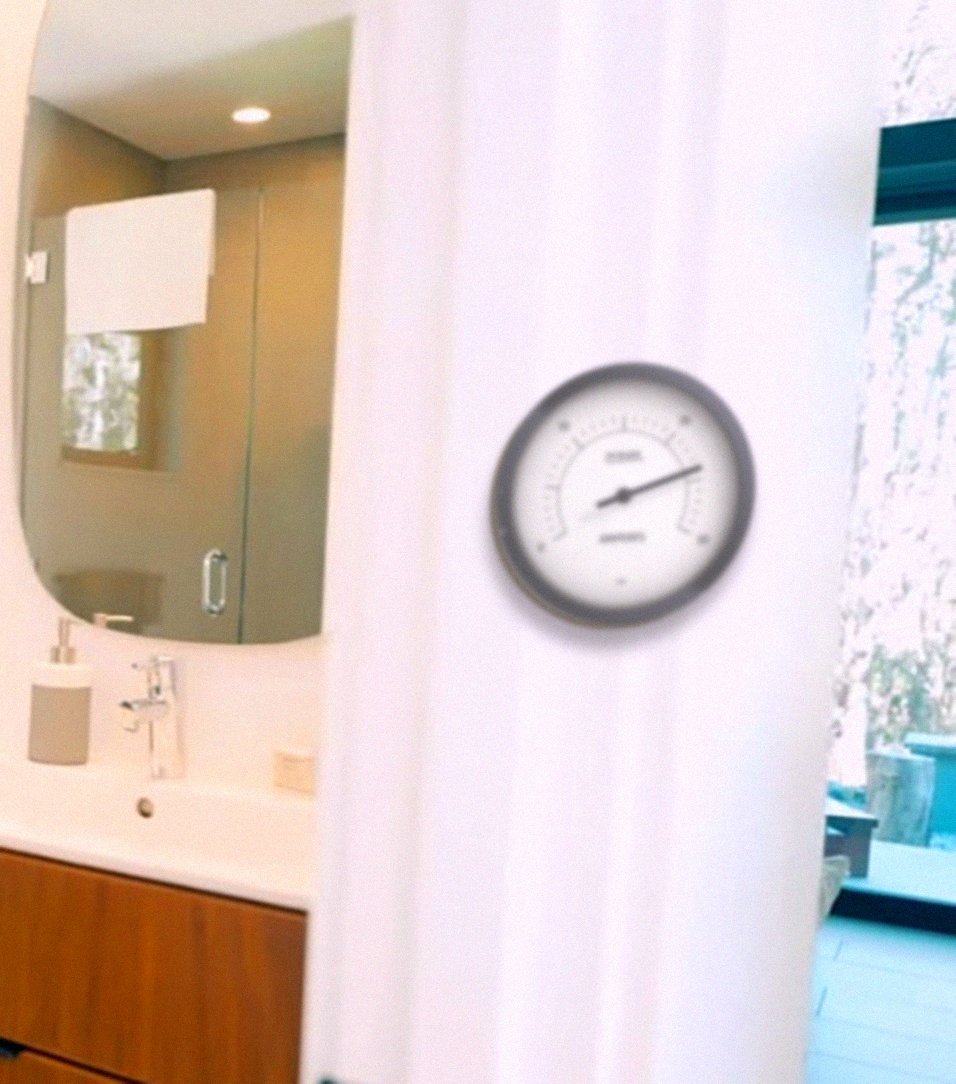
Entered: 24 A
